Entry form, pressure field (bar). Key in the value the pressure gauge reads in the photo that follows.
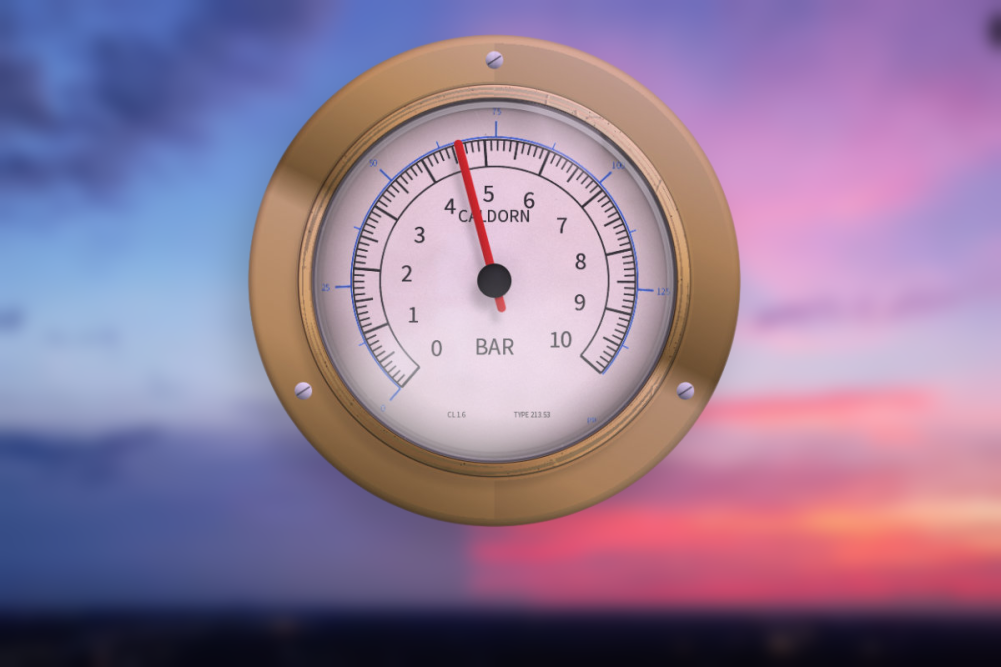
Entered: 4.6 bar
